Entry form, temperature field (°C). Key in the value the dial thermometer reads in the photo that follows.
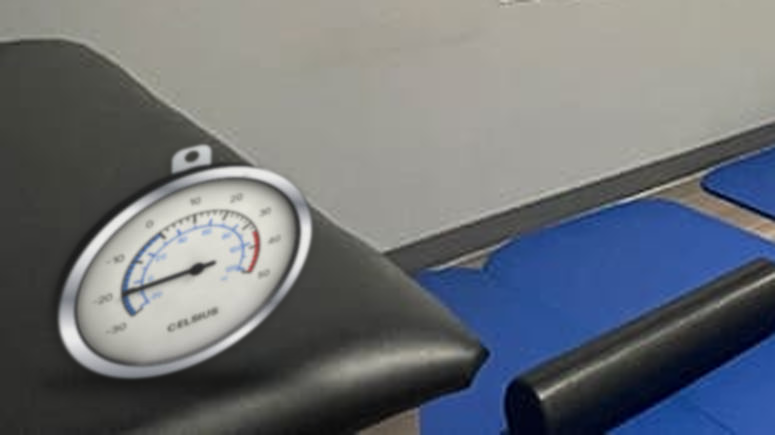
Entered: -20 °C
